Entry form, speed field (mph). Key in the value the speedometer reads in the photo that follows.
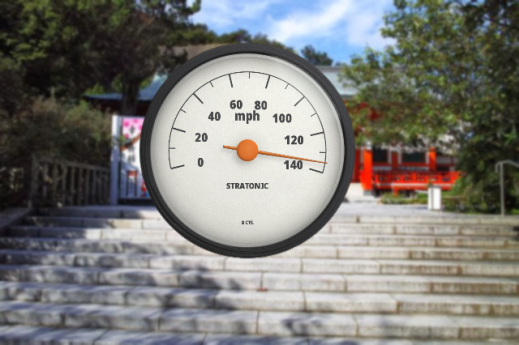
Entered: 135 mph
